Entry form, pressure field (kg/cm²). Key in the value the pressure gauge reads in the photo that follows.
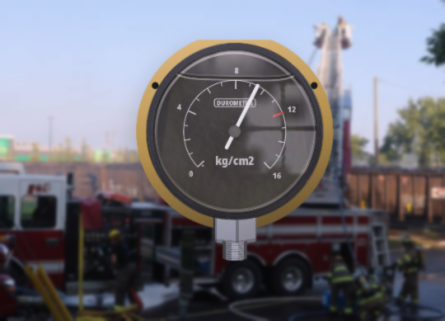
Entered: 9.5 kg/cm²
